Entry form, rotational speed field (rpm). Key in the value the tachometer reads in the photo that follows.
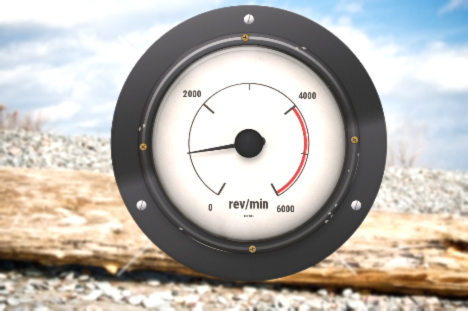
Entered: 1000 rpm
